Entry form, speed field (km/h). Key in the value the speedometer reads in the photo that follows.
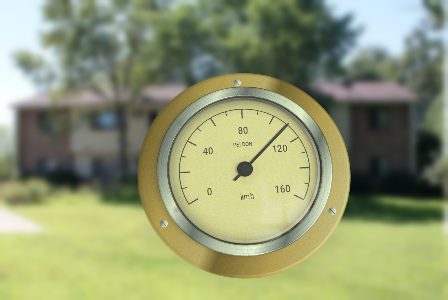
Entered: 110 km/h
